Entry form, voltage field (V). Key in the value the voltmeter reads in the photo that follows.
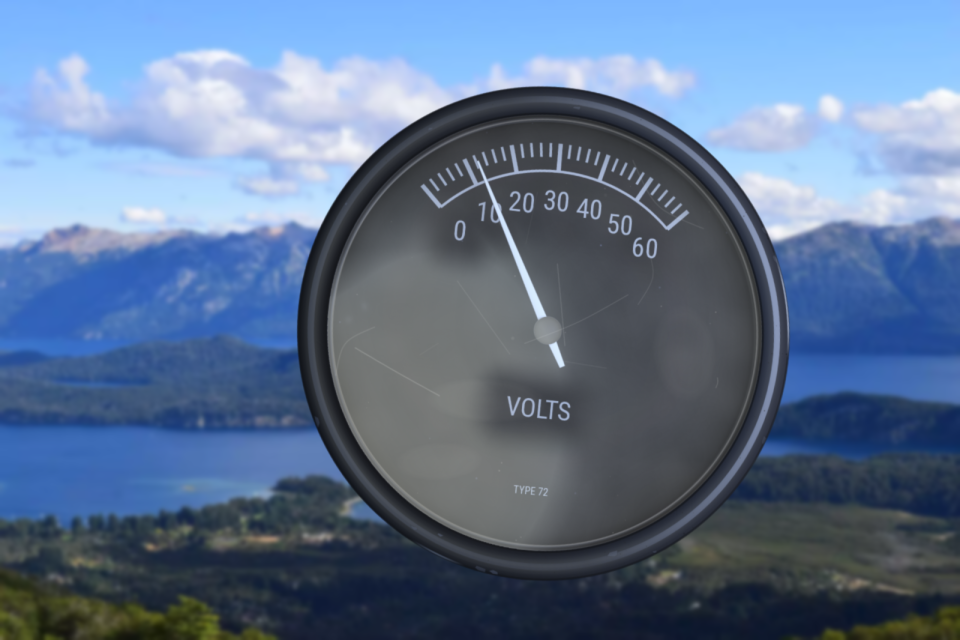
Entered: 12 V
